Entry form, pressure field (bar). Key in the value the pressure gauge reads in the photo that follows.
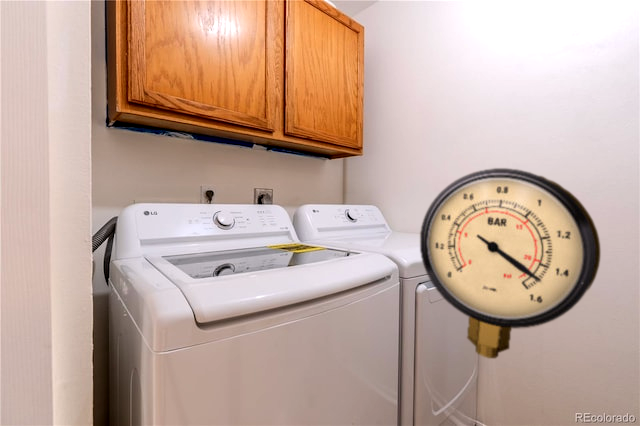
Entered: 1.5 bar
